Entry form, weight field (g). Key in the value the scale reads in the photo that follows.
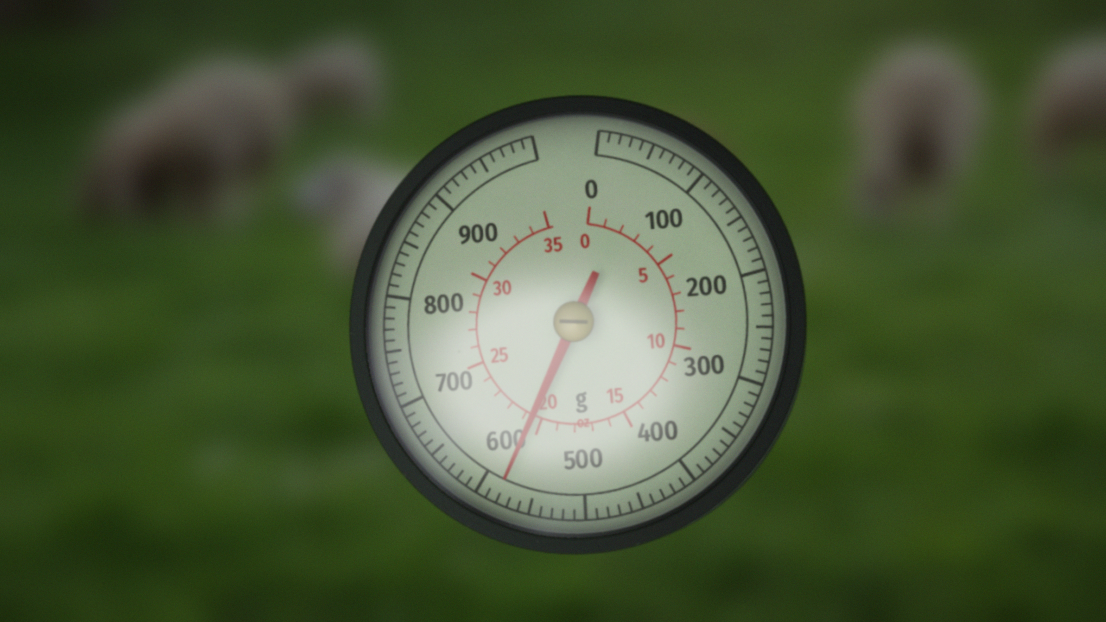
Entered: 580 g
